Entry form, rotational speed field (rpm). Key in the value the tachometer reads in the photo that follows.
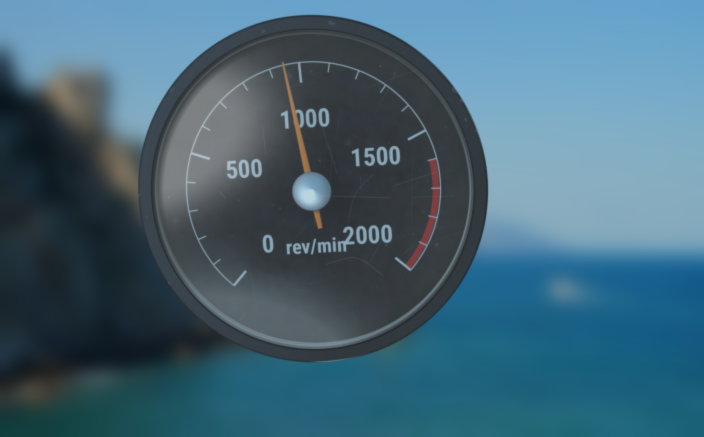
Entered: 950 rpm
